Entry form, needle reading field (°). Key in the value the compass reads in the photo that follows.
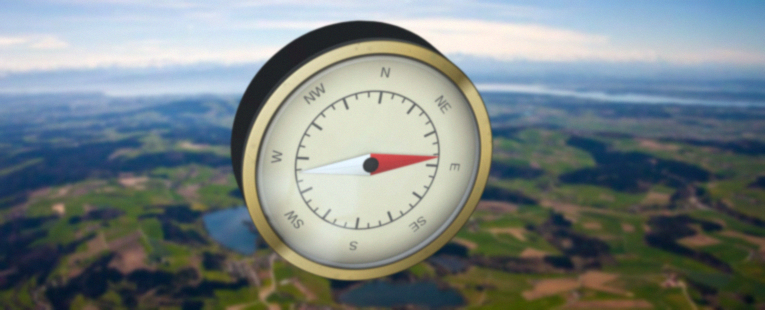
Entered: 80 °
